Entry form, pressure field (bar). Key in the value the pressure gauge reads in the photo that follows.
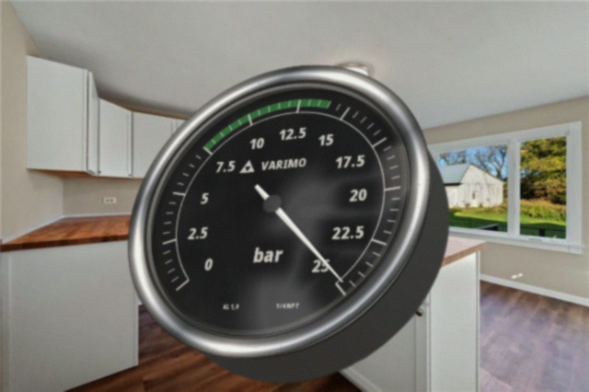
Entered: 24.75 bar
